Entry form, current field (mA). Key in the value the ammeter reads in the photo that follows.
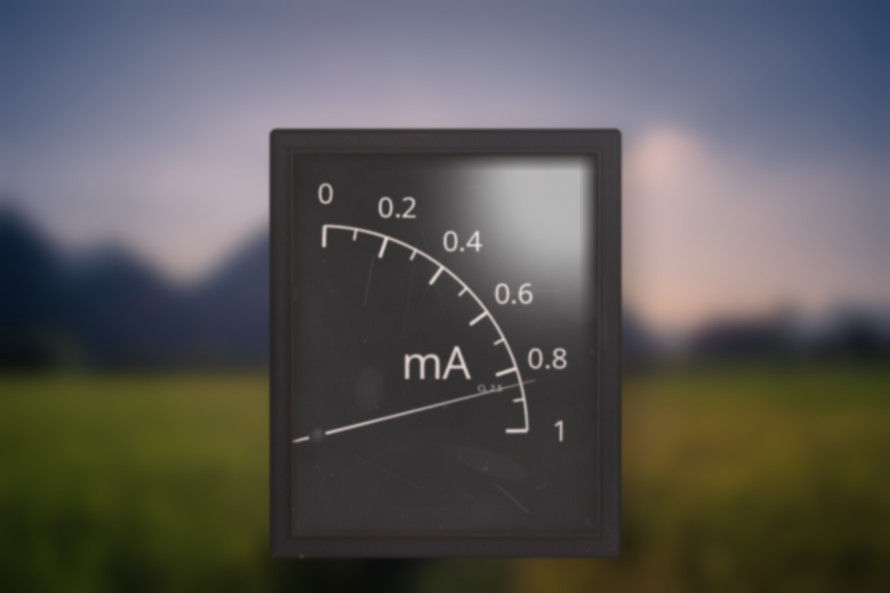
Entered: 0.85 mA
